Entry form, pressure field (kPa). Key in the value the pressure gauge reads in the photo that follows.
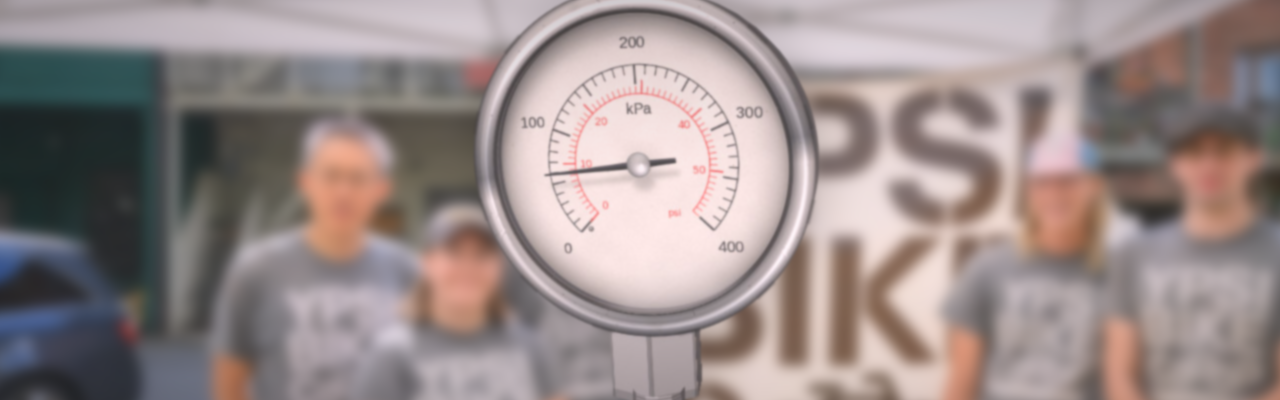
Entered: 60 kPa
